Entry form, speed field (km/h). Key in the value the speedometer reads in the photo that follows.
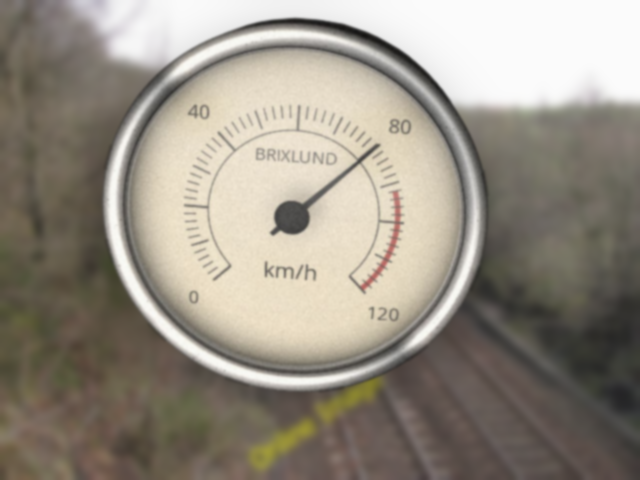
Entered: 80 km/h
